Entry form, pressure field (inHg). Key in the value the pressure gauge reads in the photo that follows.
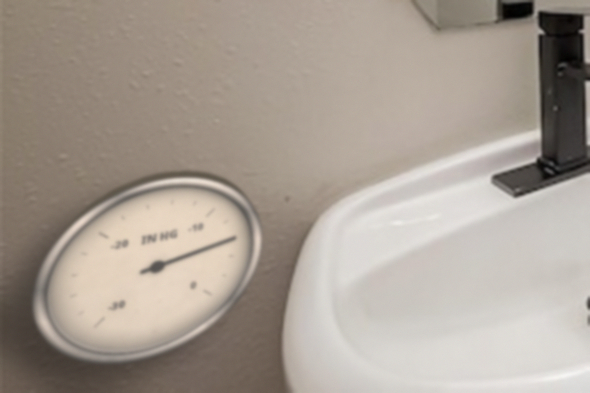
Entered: -6 inHg
